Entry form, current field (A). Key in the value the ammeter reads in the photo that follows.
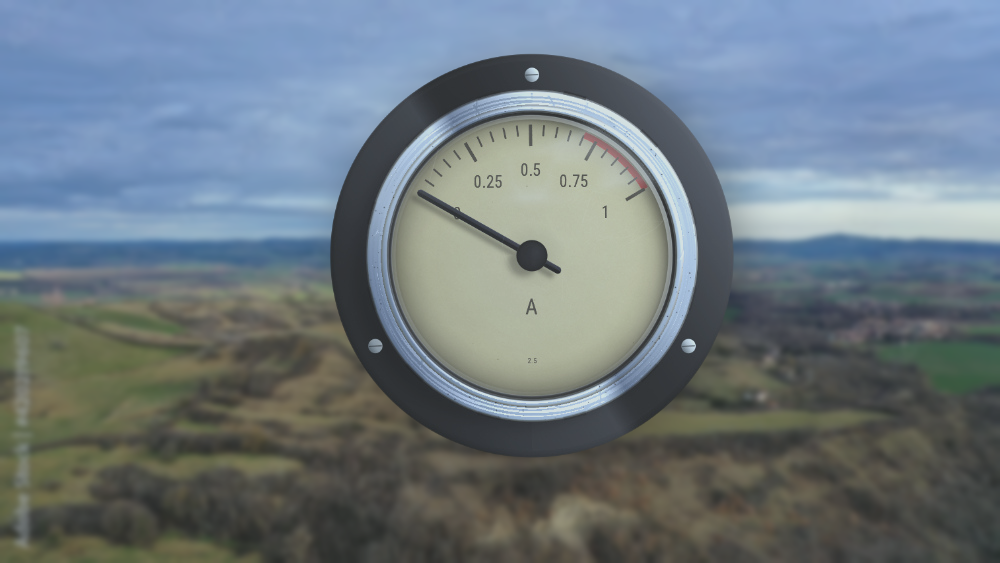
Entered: 0 A
